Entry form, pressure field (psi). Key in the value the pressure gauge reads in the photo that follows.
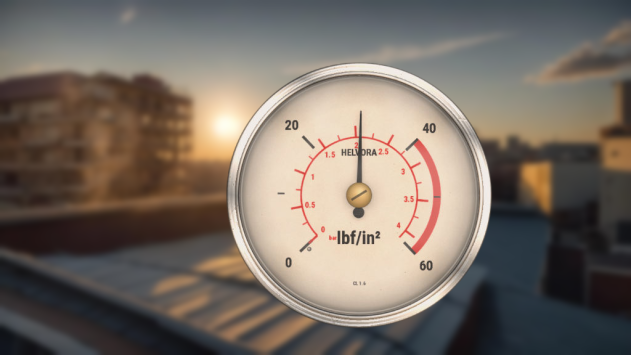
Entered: 30 psi
